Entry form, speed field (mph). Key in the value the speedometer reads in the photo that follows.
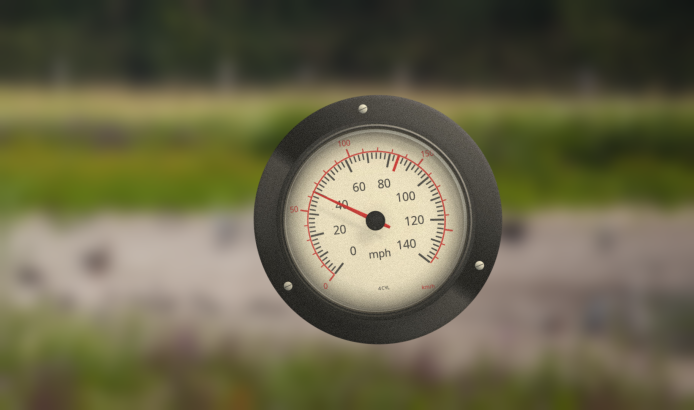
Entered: 40 mph
